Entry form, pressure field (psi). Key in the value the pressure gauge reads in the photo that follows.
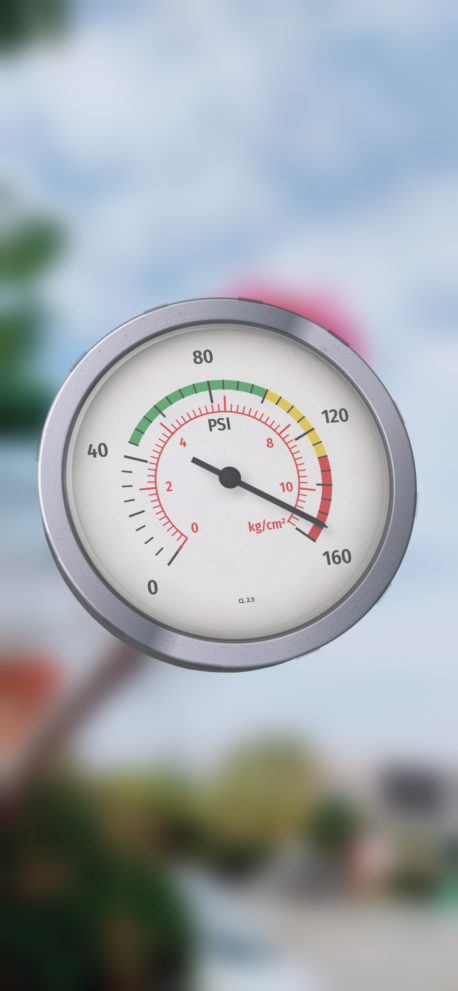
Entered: 155 psi
